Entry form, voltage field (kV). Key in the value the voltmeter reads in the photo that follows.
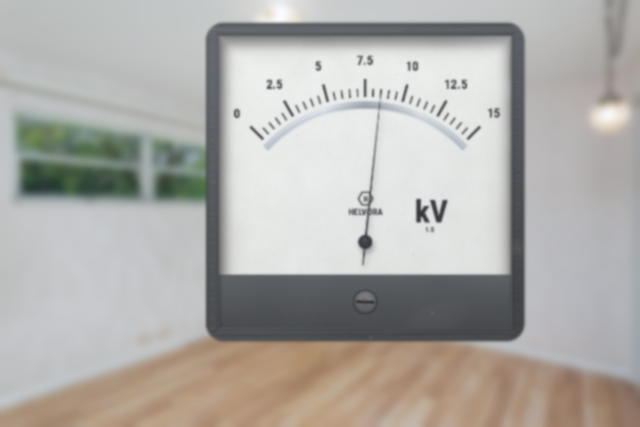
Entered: 8.5 kV
